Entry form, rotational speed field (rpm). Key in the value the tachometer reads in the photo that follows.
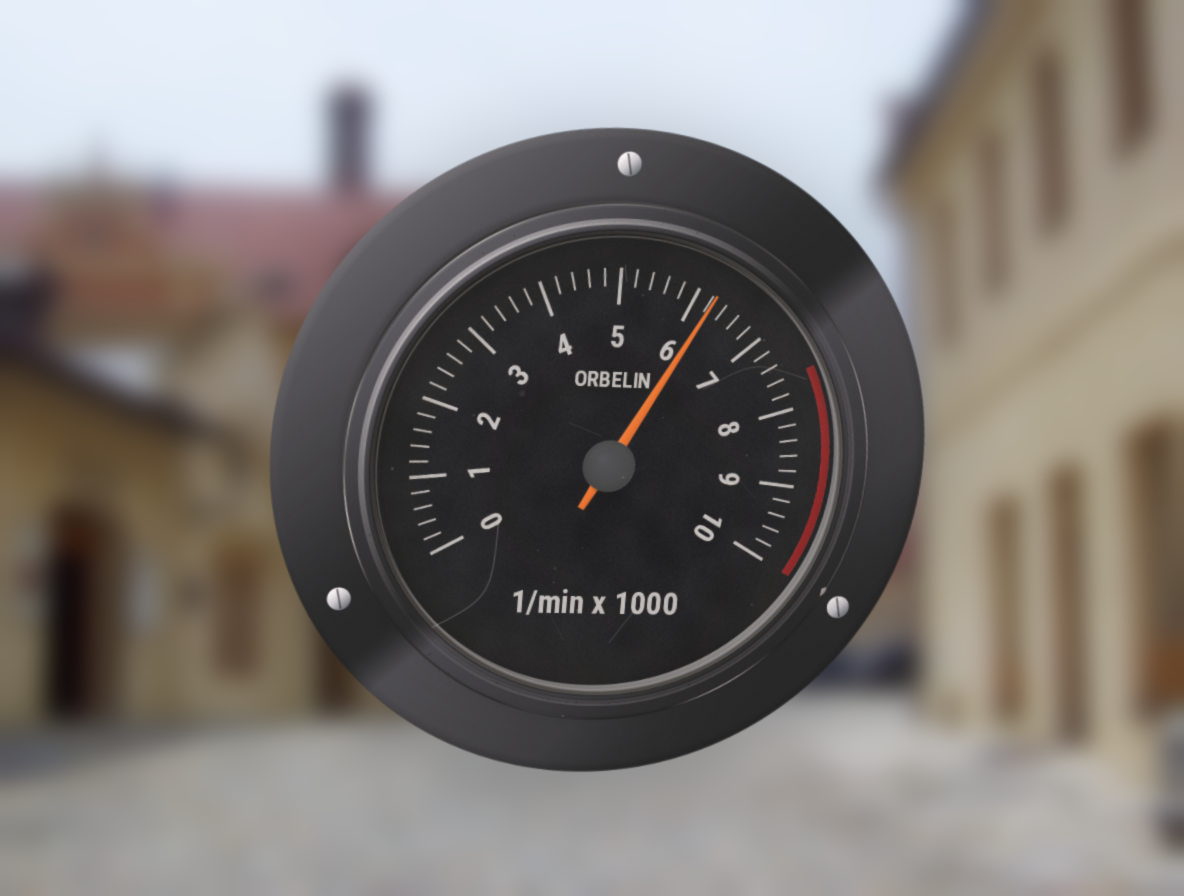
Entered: 6200 rpm
